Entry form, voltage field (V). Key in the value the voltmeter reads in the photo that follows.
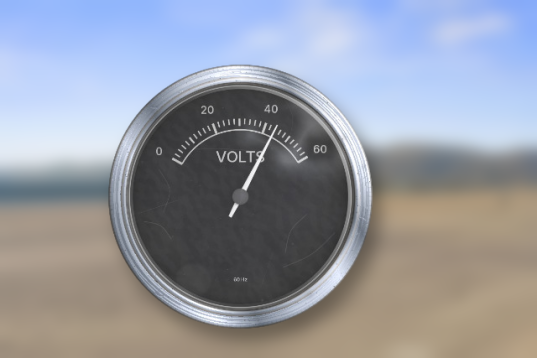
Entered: 44 V
